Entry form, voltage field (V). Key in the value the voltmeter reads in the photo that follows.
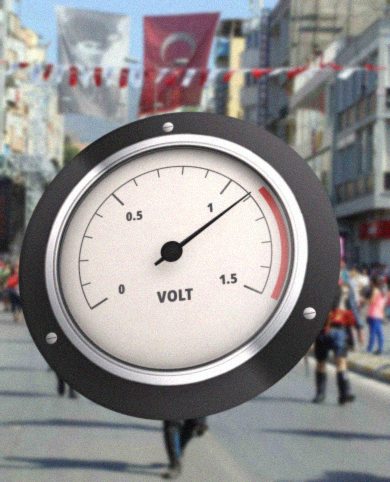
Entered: 1.1 V
